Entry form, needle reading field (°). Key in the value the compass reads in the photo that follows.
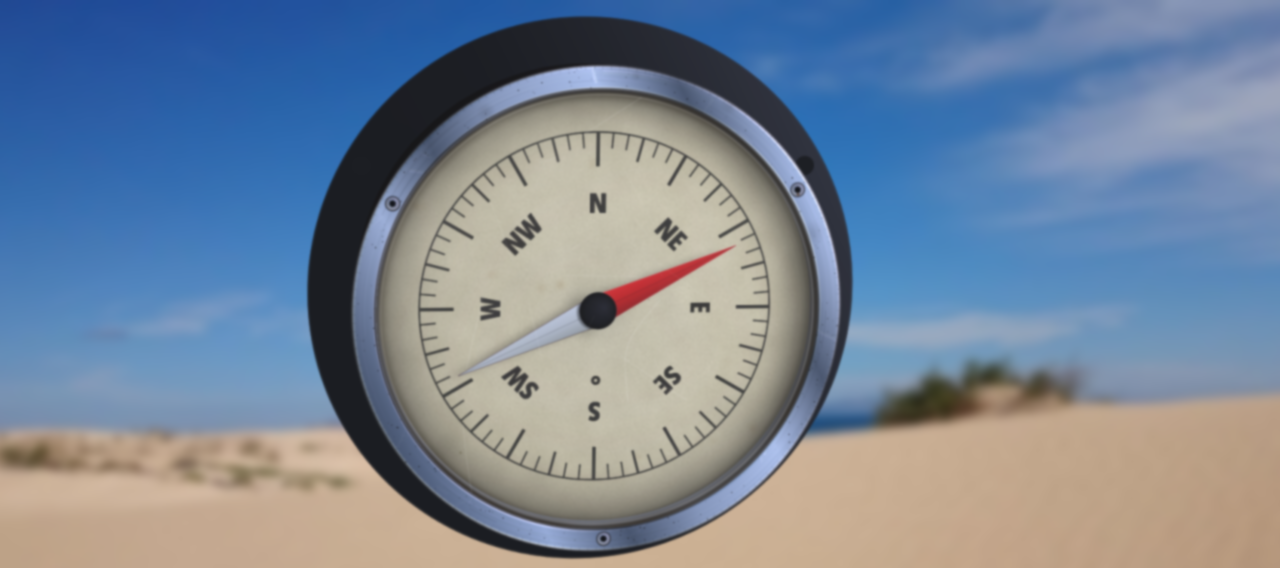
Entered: 65 °
